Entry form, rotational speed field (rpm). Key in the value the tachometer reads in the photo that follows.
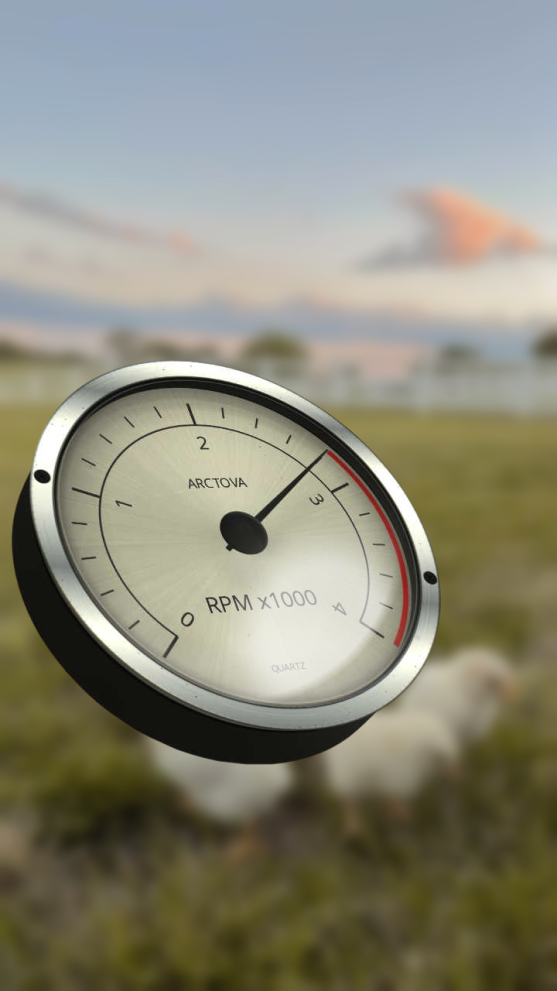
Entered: 2800 rpm
